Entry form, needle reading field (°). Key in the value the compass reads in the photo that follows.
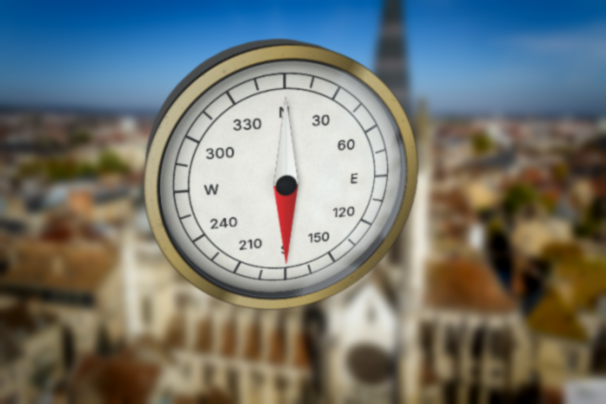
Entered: 180 °
